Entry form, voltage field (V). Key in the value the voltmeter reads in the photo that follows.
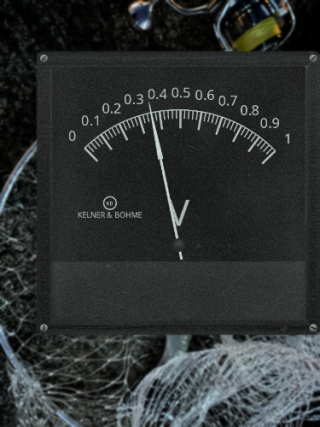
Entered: 0.36 V
